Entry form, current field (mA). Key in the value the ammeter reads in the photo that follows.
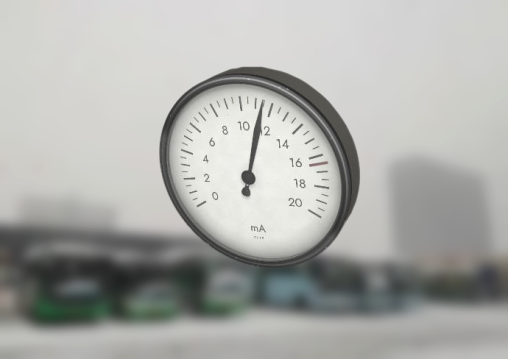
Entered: 11.5 mA
